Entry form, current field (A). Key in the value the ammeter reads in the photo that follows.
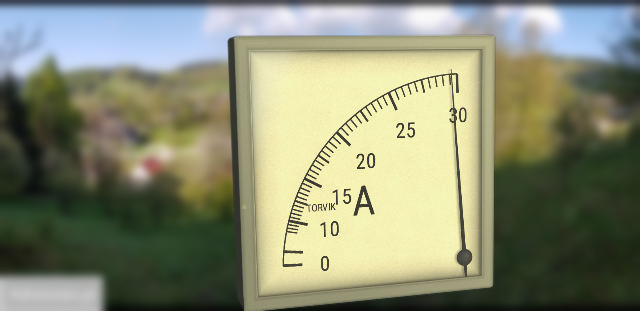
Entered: 29.5 A
